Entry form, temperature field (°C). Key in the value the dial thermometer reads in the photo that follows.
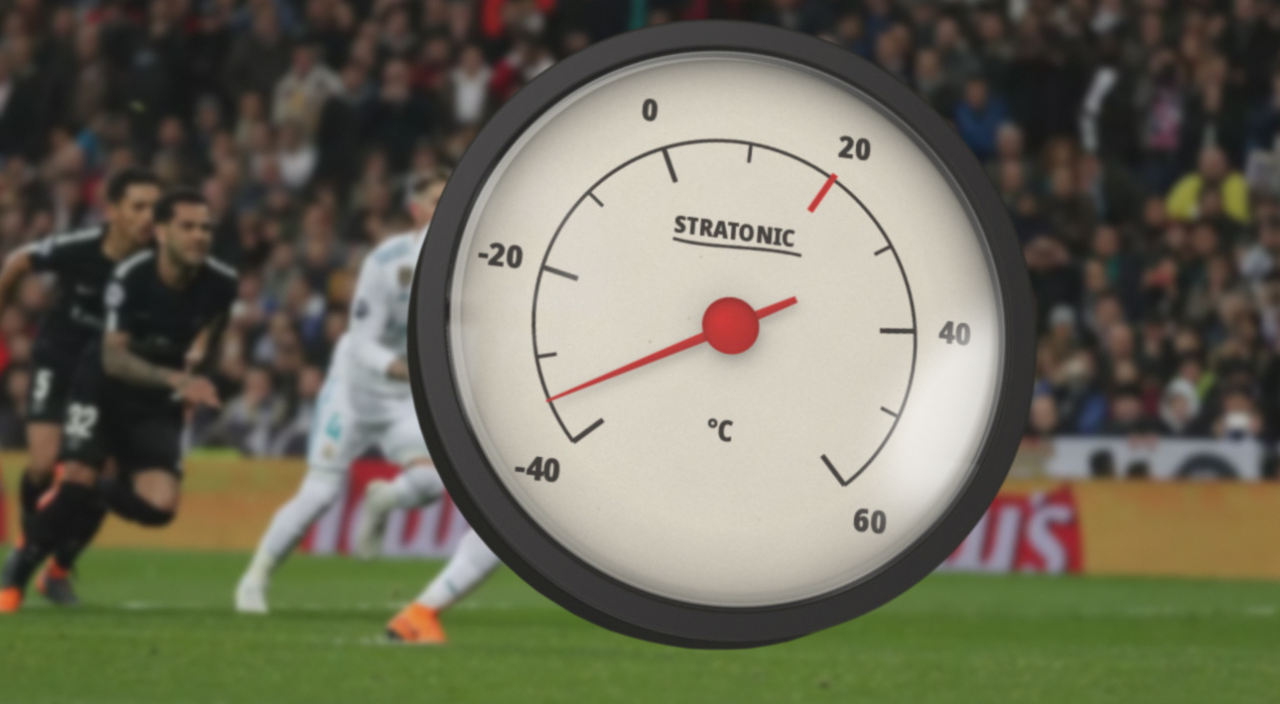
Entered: -35 °C
